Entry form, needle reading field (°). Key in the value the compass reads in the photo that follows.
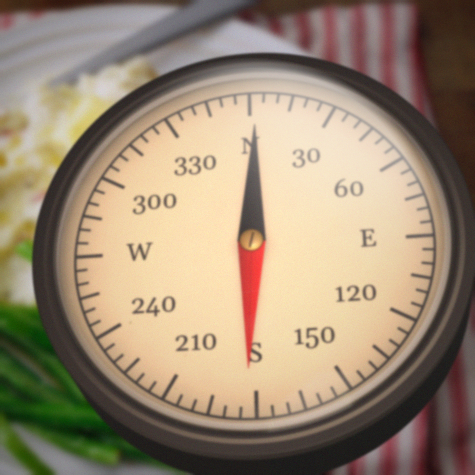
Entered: 182.5 °
